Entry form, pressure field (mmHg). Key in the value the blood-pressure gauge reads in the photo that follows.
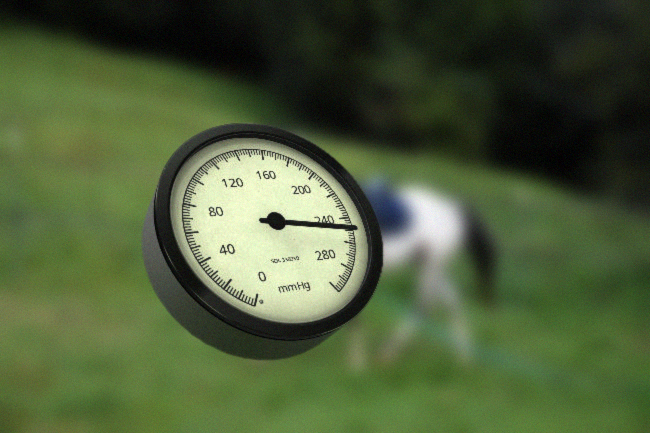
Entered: 250 mmHg
